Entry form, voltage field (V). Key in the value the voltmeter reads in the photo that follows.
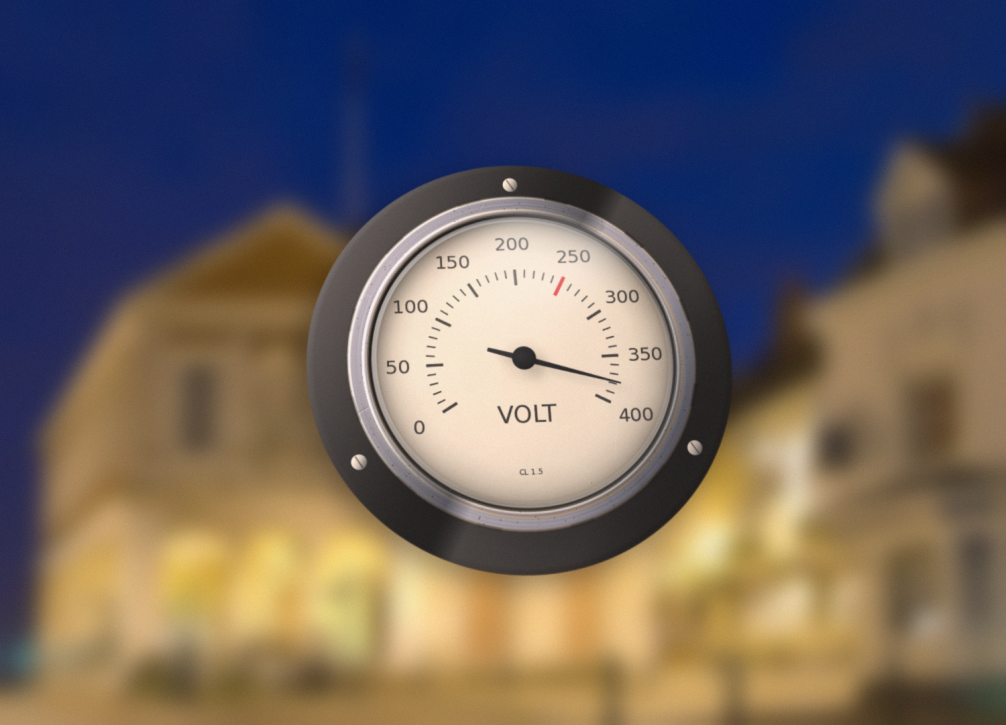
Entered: 380 V
